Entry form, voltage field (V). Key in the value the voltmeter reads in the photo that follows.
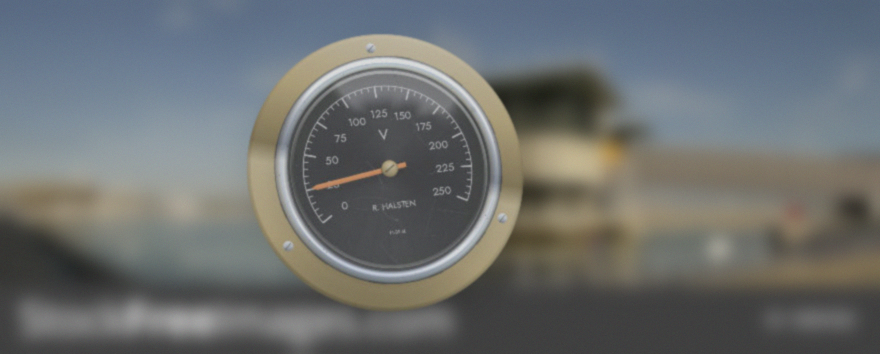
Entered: 25 V
